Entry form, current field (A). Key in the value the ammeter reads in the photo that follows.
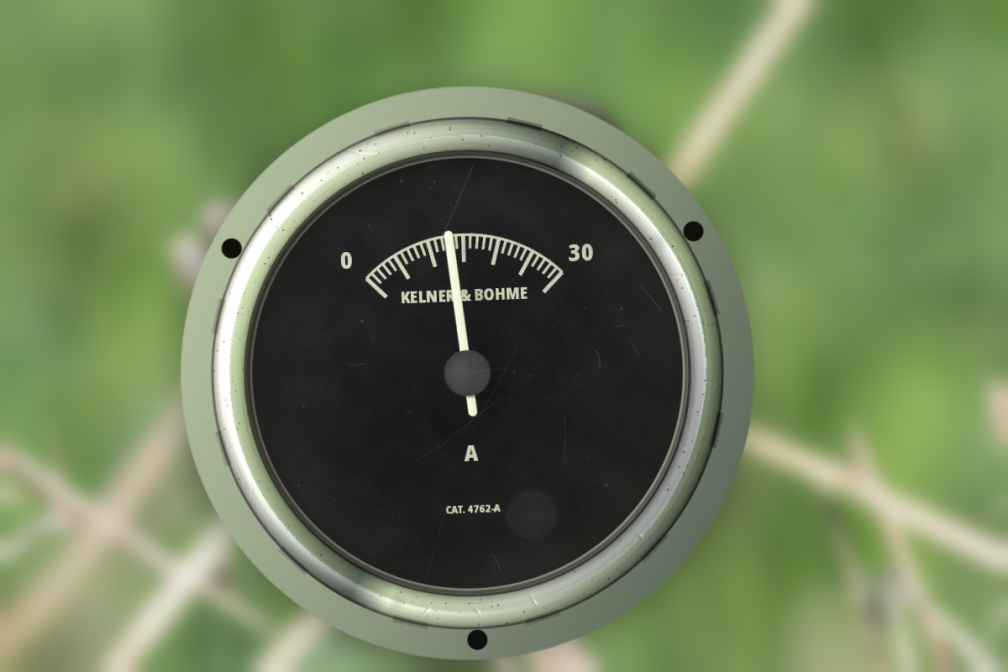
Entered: 13 A
